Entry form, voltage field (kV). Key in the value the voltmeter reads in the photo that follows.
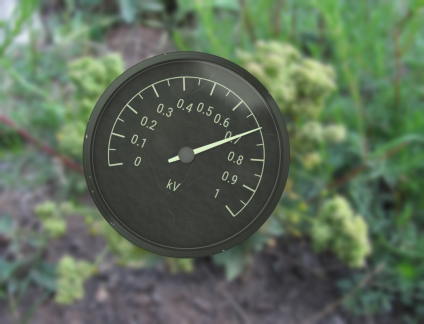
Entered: 0.7 kV
